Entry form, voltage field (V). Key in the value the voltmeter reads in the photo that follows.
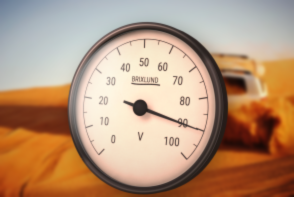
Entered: 90 V
